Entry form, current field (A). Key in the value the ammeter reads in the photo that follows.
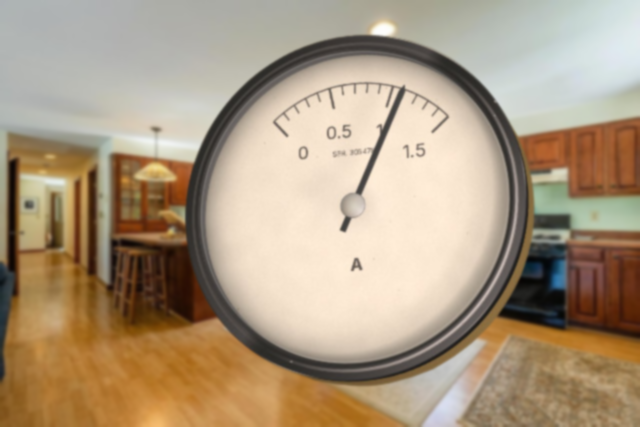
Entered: 1.1 A
